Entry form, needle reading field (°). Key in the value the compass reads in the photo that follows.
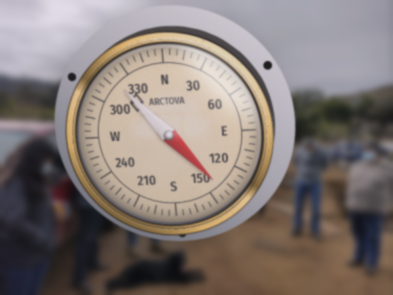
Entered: 140 °
